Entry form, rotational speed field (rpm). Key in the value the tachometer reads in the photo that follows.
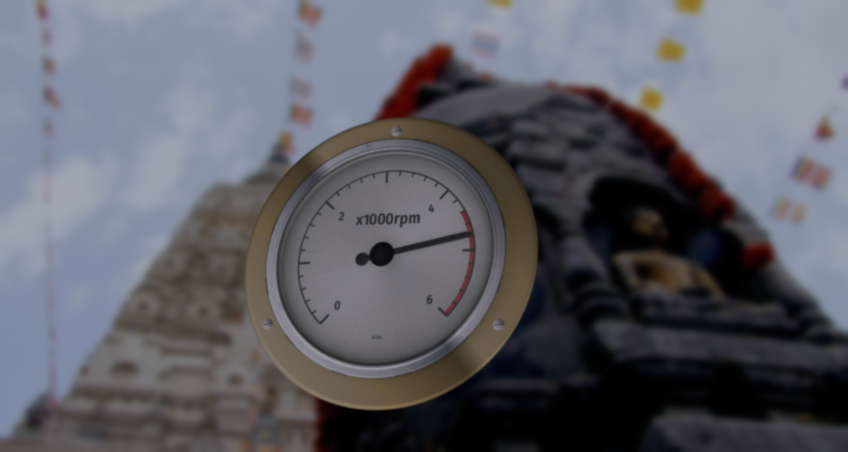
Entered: 4800 rpm
